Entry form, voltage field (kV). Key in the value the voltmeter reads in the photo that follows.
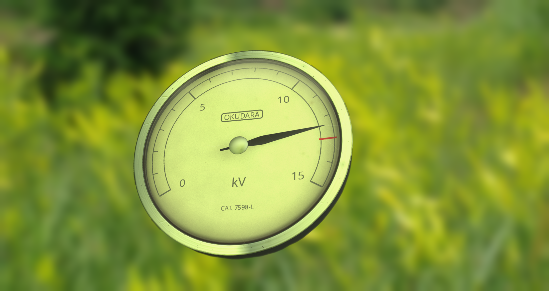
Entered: 12.5 kV
